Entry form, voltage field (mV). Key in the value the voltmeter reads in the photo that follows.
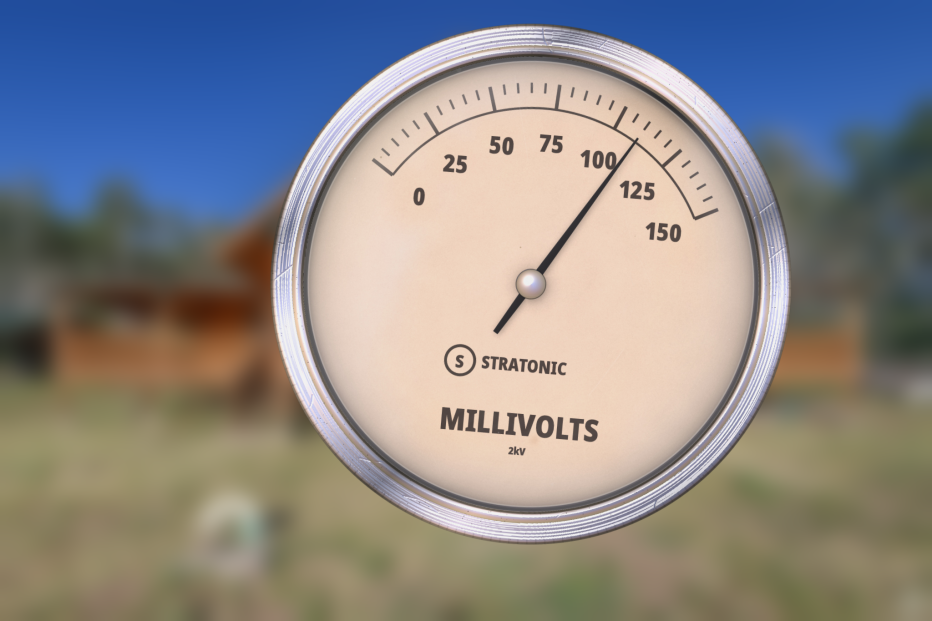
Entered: 110 mV
